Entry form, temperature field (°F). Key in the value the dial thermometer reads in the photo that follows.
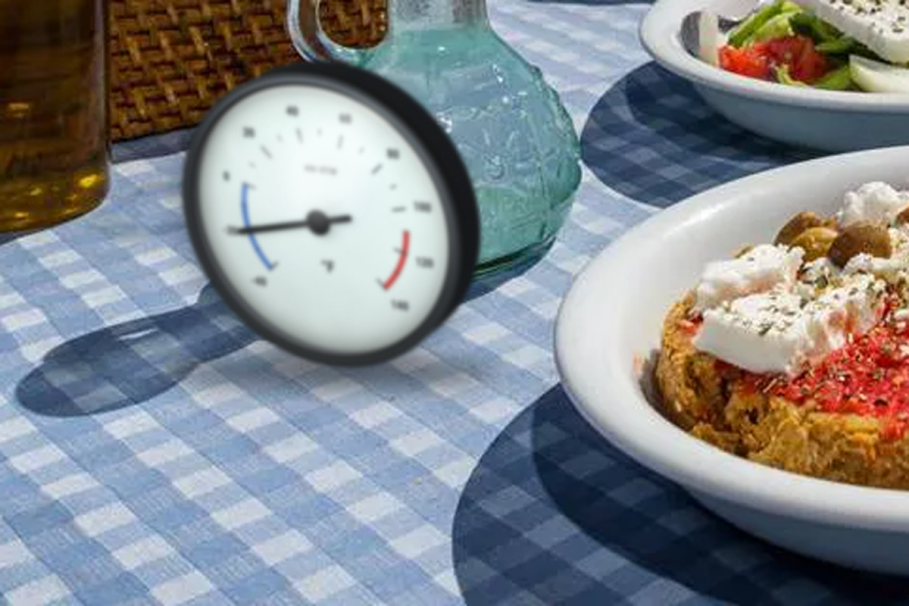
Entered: -20 °F
